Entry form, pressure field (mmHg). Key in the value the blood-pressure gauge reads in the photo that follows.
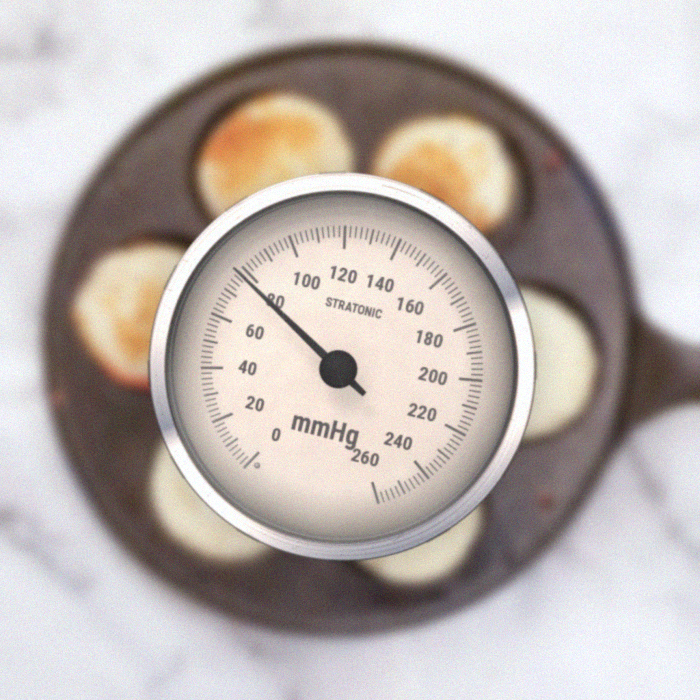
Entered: 78 mmHg
